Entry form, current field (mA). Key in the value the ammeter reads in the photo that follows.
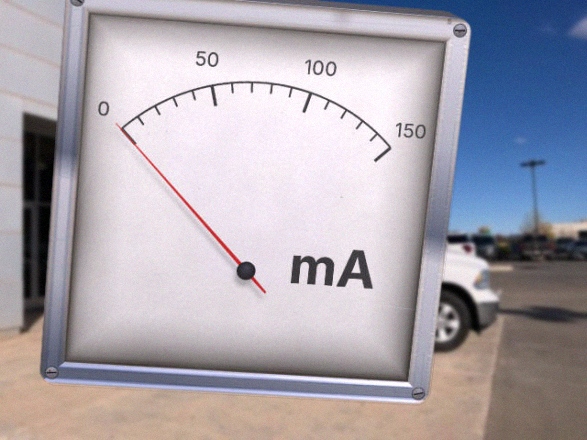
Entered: 0 mA
